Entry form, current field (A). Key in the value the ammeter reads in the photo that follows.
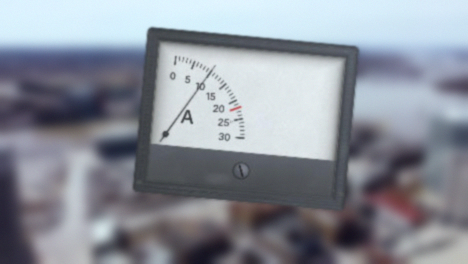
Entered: 10 A
